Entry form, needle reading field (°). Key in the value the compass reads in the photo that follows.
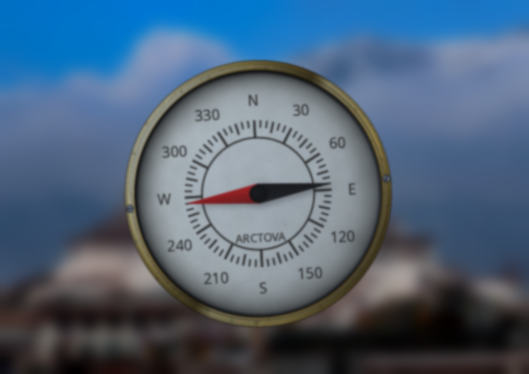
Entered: 265 °
